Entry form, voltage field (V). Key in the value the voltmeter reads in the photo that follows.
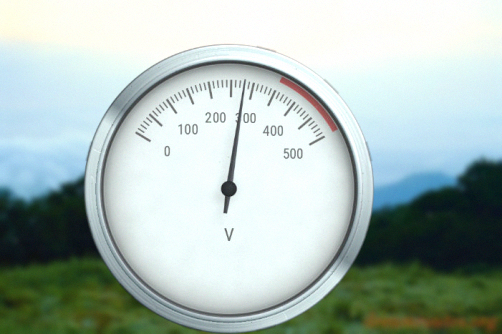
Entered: 280 V
